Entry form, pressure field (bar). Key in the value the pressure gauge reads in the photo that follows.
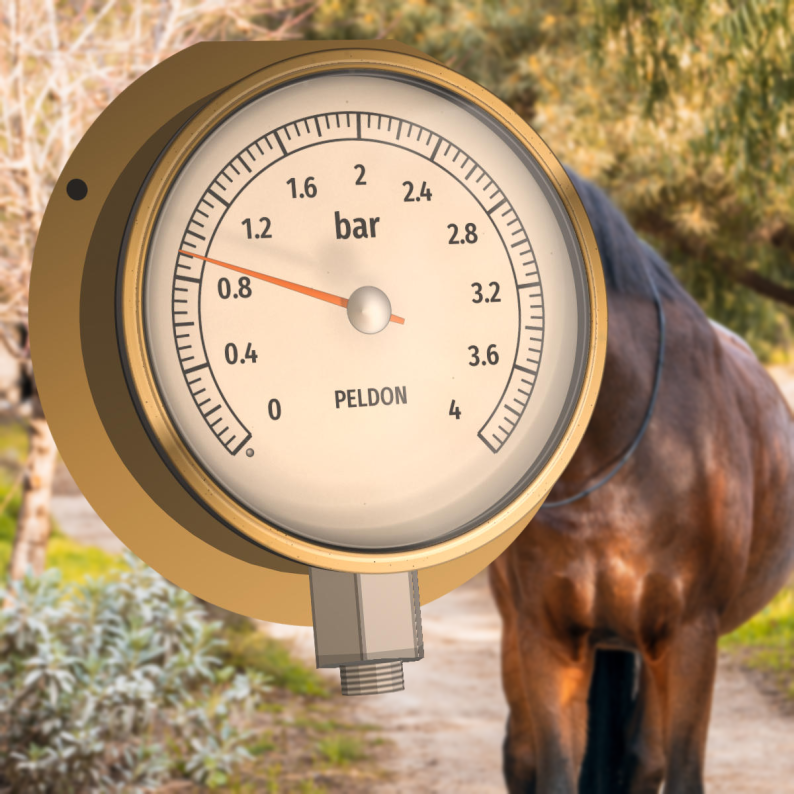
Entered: 0.9 bar
